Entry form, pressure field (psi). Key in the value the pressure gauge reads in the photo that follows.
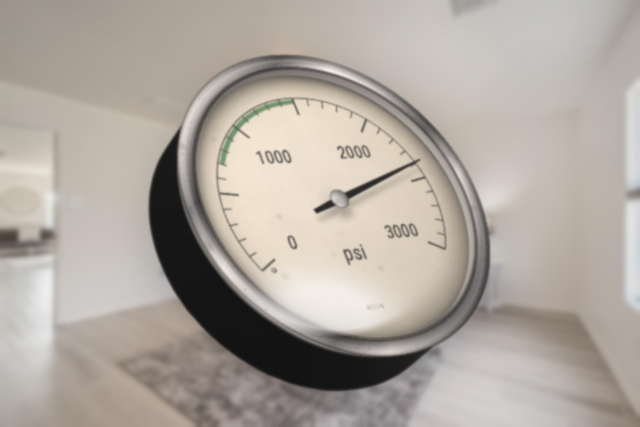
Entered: 2400 psi
